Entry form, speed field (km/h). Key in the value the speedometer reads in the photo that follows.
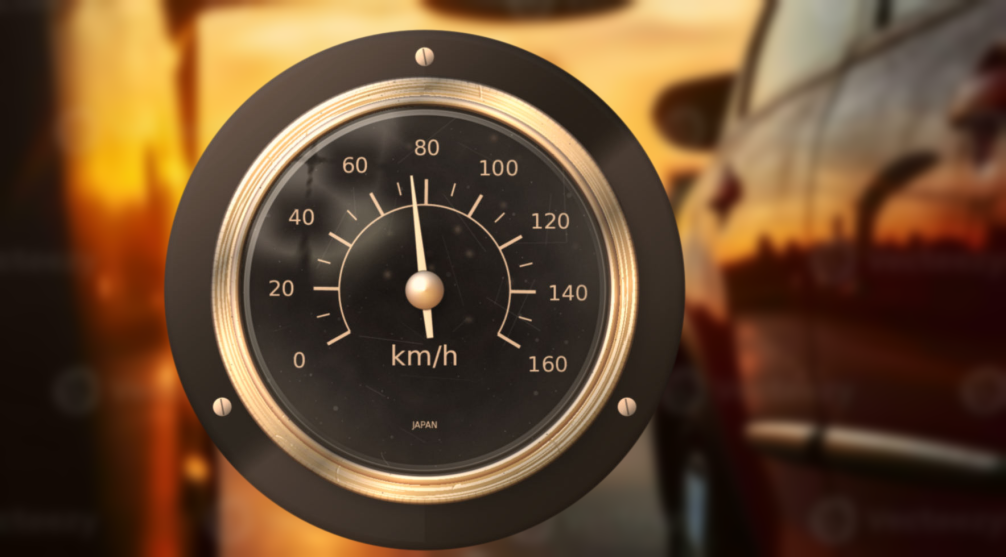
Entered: 75 km/h
